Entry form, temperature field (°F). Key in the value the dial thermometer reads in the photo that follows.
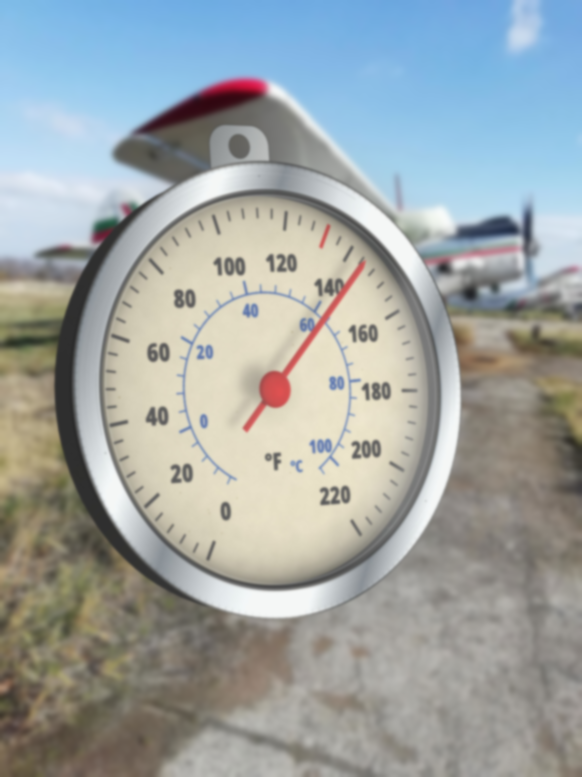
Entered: 144 °F
